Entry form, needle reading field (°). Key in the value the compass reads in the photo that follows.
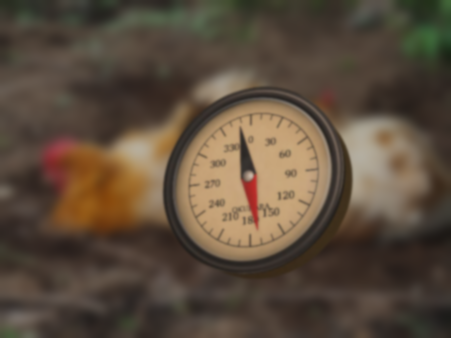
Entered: 170 °
